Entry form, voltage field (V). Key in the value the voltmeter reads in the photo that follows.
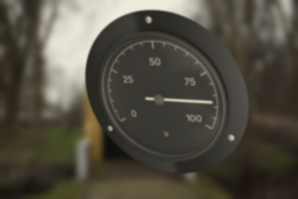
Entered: 87.5 V
